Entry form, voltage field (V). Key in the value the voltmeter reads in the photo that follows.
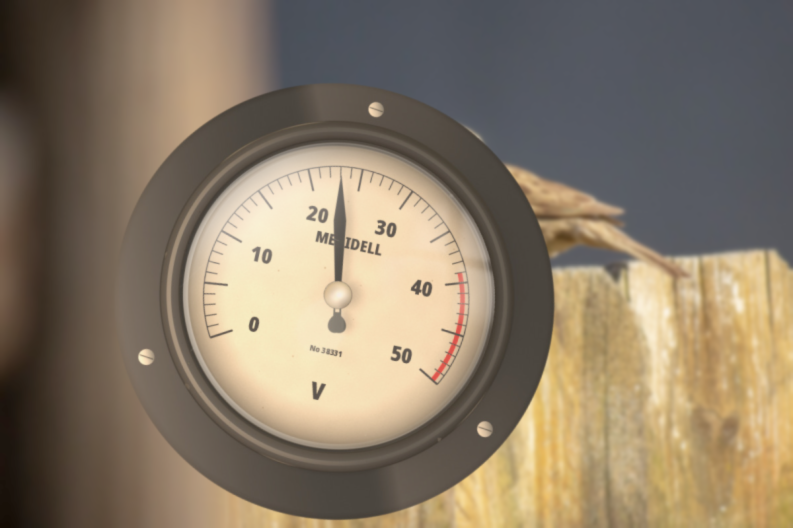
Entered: 23 V
